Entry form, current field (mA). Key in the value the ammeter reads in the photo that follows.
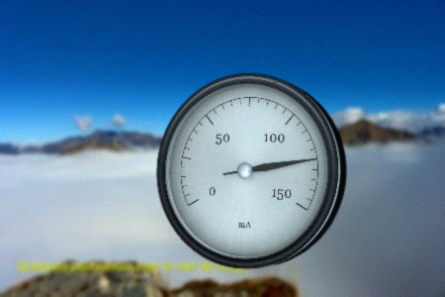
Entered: 125 mA
